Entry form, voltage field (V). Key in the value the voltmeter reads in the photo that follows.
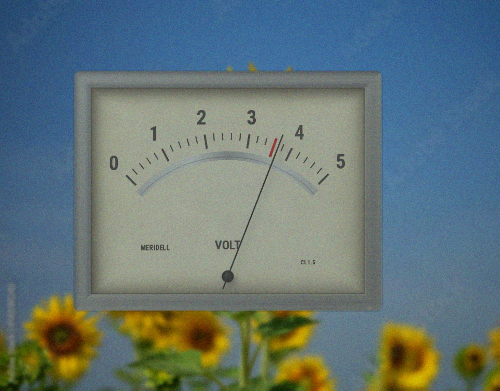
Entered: 3.7 V
